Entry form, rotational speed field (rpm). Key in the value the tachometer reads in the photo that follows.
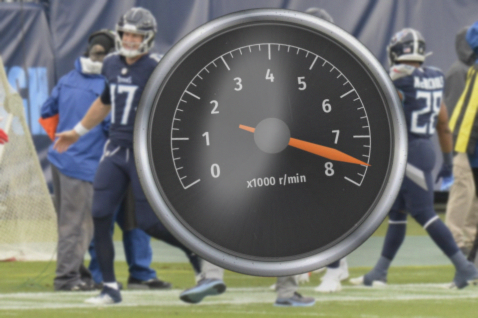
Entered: 7600 rpm
